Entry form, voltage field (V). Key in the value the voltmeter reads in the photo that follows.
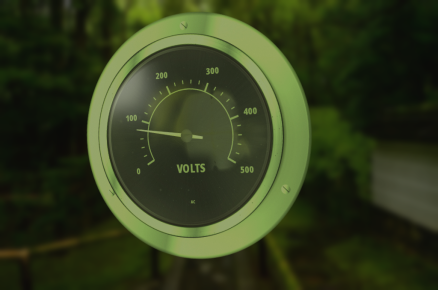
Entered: 80 V
